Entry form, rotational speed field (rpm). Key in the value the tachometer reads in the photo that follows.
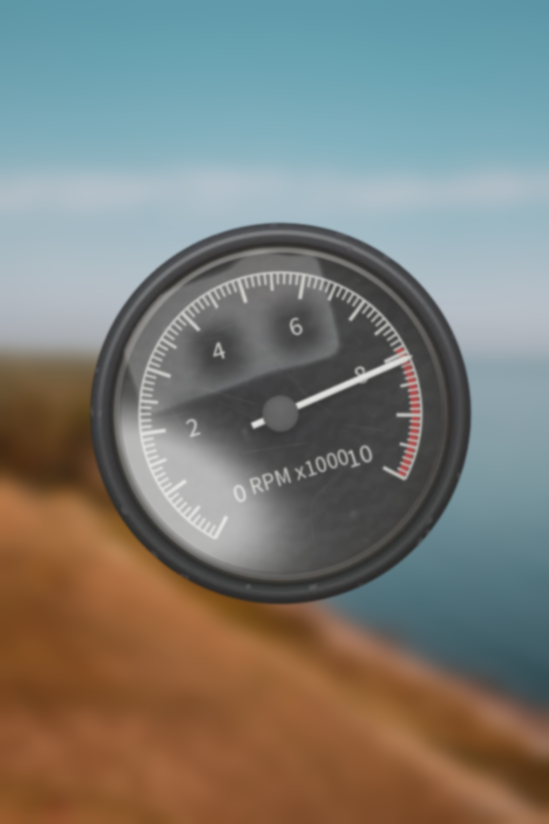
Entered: 8100 rpm
